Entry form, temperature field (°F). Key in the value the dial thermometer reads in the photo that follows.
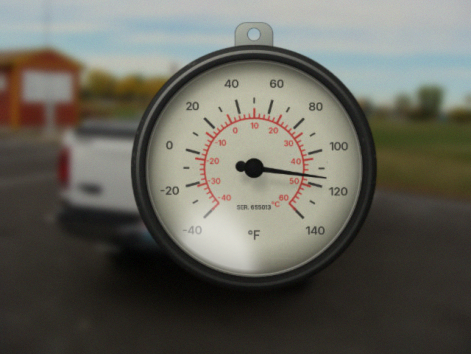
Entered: 115 °F
